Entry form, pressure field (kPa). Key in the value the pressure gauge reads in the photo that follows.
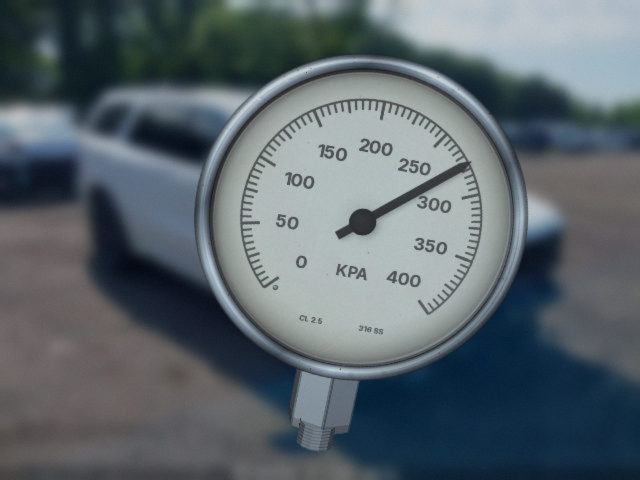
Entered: 275 kPa
